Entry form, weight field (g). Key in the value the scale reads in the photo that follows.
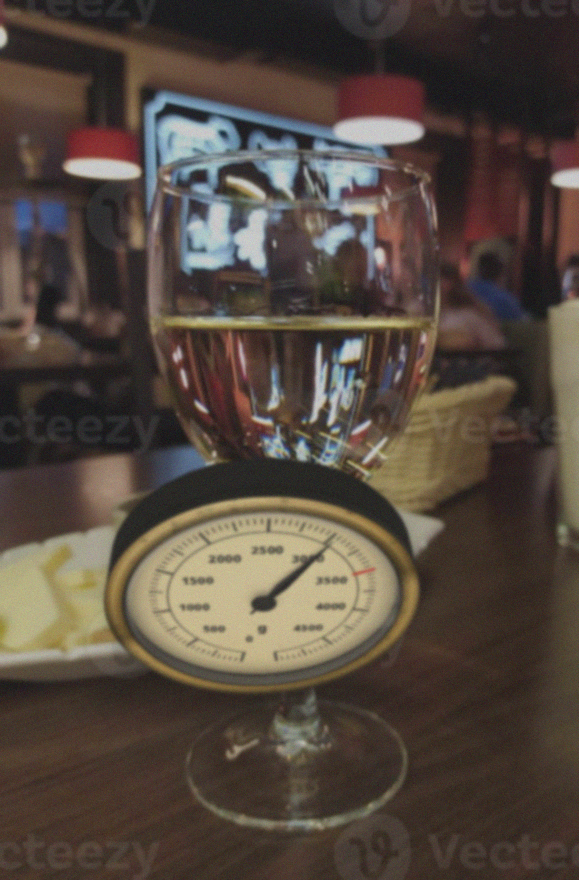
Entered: 3000 g
